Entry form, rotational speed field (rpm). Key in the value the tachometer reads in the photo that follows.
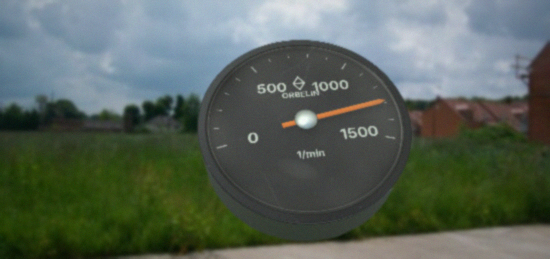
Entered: 1300 rpm
